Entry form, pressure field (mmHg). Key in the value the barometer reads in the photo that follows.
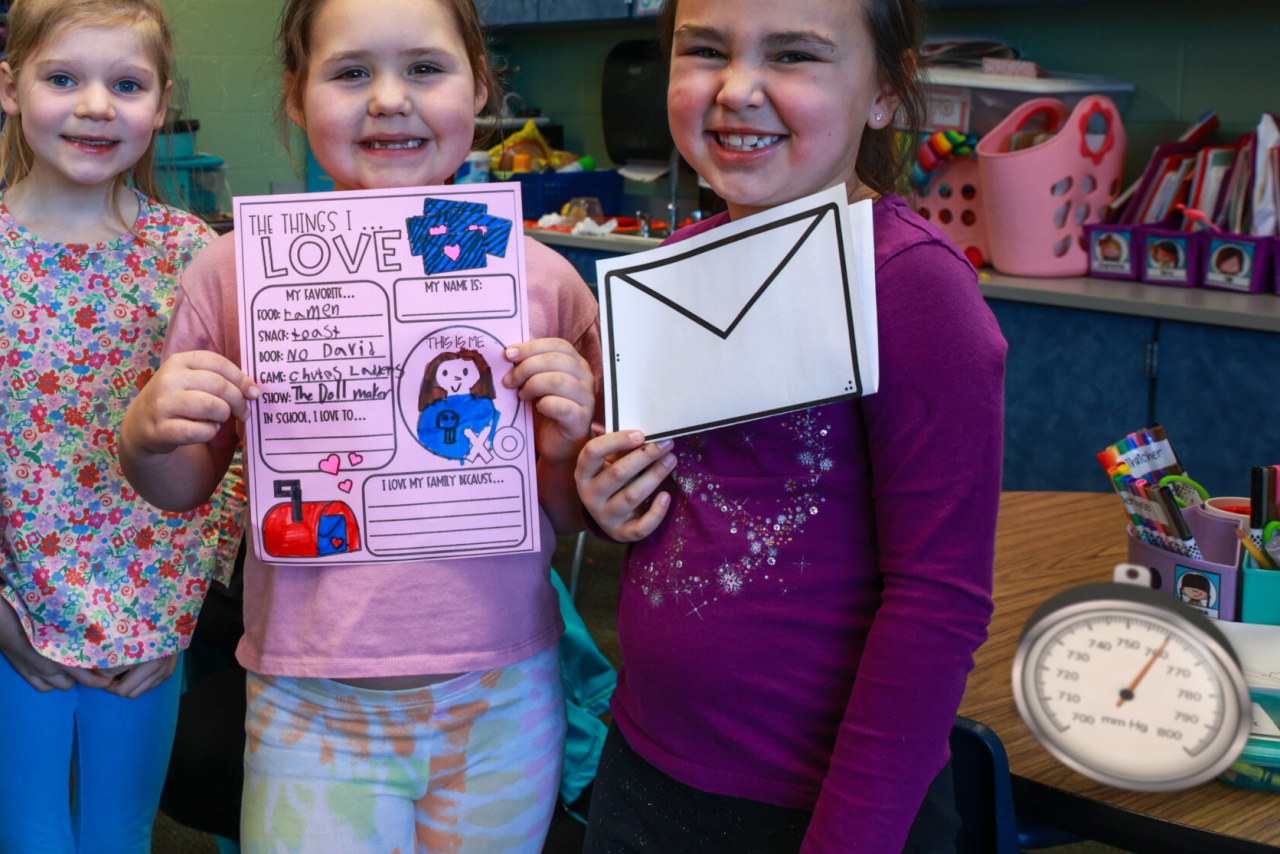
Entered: 760 mmHg
